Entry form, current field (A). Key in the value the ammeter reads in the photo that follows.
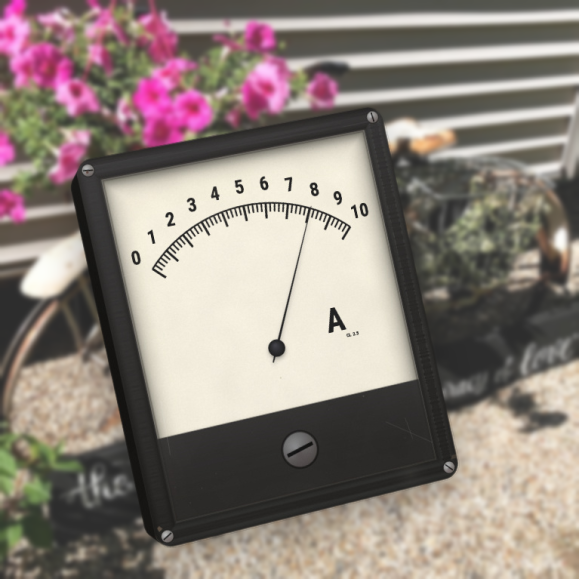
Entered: 8 A
